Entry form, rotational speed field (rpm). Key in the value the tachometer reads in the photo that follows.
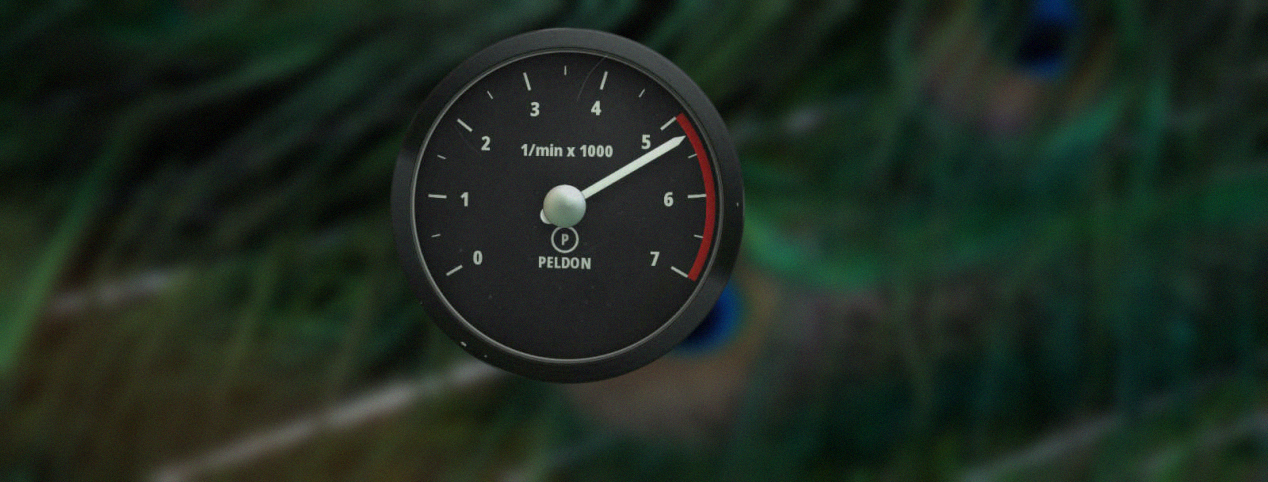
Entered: 5250 rpm
